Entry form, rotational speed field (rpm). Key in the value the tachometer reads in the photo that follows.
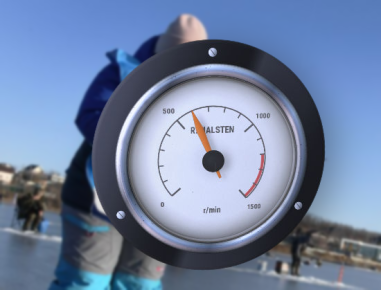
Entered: 600 rpm
